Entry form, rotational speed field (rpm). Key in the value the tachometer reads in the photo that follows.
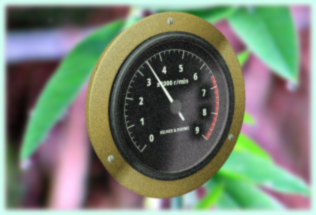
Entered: 3400 rpm
